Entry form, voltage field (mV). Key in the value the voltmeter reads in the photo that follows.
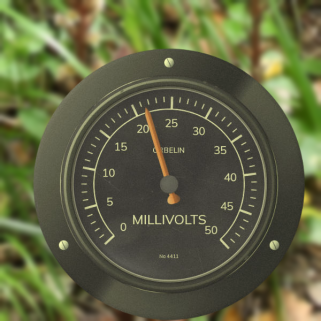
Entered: 21.5 mV
